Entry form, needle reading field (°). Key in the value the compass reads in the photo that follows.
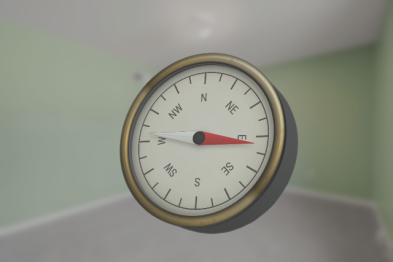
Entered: 97.5 °
